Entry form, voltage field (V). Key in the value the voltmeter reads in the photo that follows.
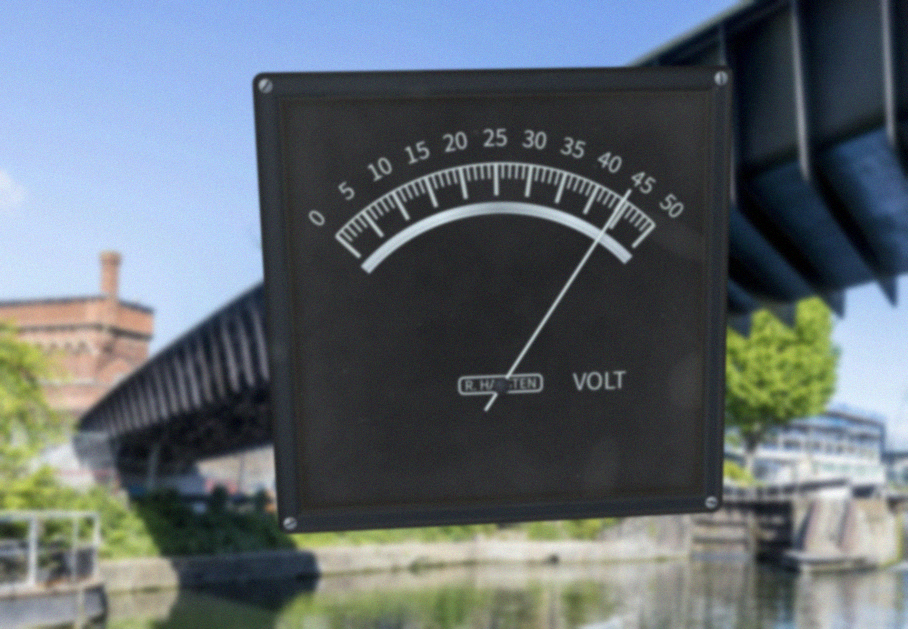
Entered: 44 V
